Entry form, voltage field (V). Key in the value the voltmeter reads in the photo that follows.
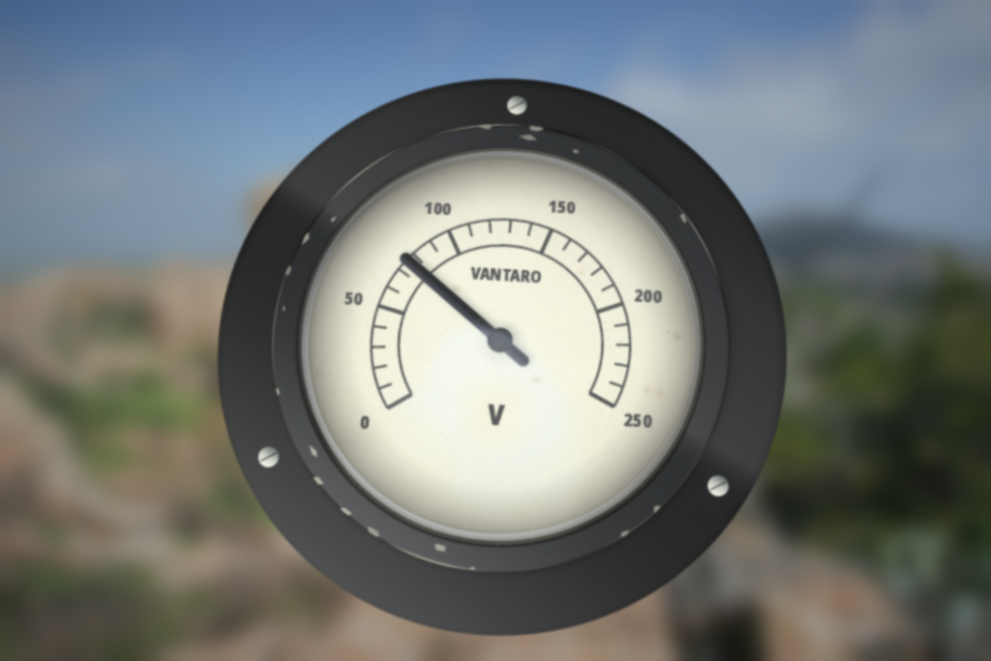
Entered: 75 V
